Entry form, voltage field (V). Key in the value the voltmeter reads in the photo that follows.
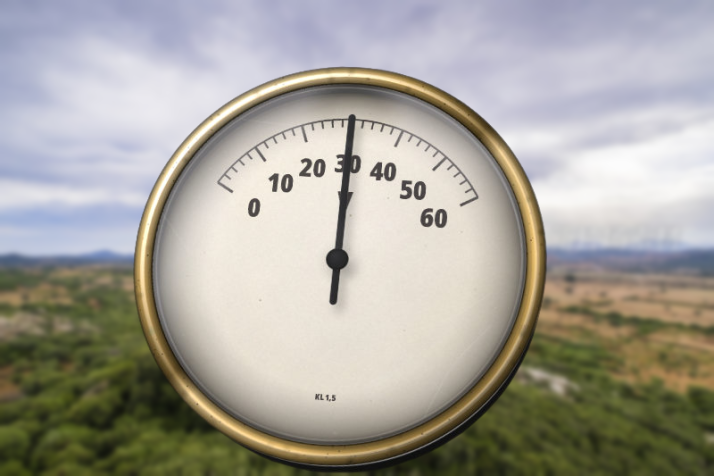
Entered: 30 V
